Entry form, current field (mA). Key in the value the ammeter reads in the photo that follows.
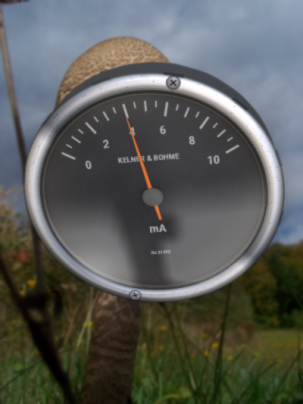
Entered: 4 mA
